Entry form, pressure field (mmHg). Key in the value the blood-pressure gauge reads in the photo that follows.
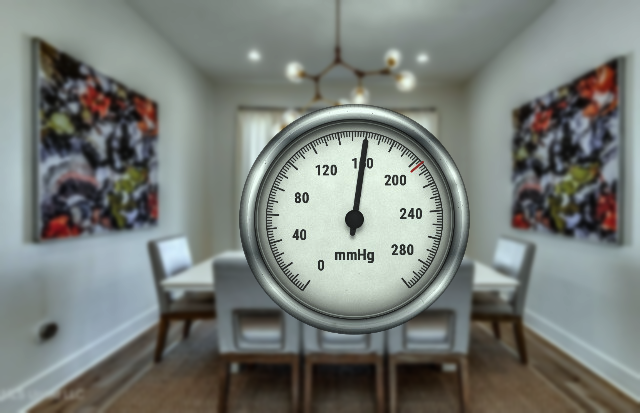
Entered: 160 mmHg
